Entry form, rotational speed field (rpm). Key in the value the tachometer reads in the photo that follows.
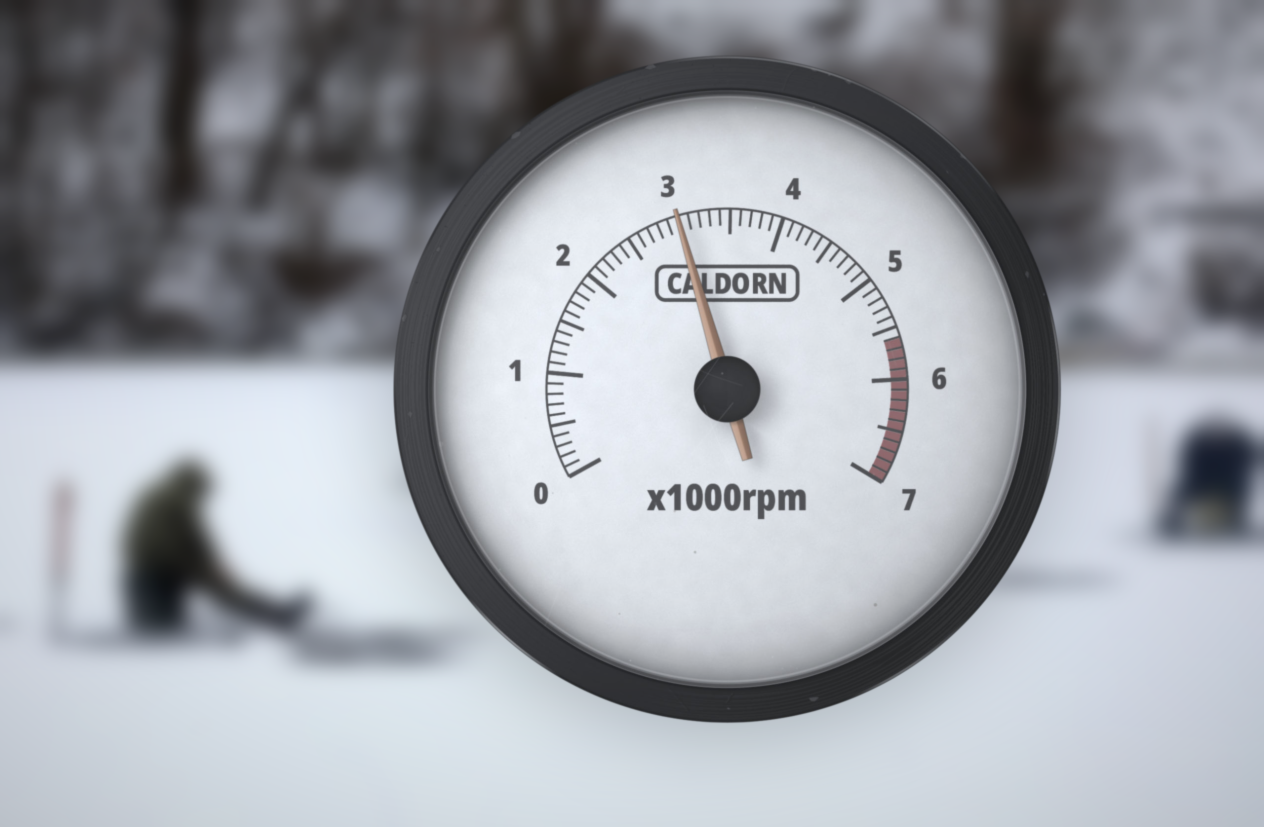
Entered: 3000 rpm
